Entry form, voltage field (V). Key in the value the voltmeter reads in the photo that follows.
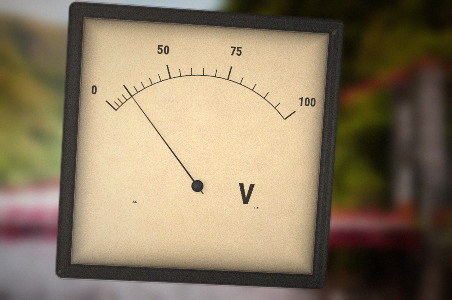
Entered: 25 V
